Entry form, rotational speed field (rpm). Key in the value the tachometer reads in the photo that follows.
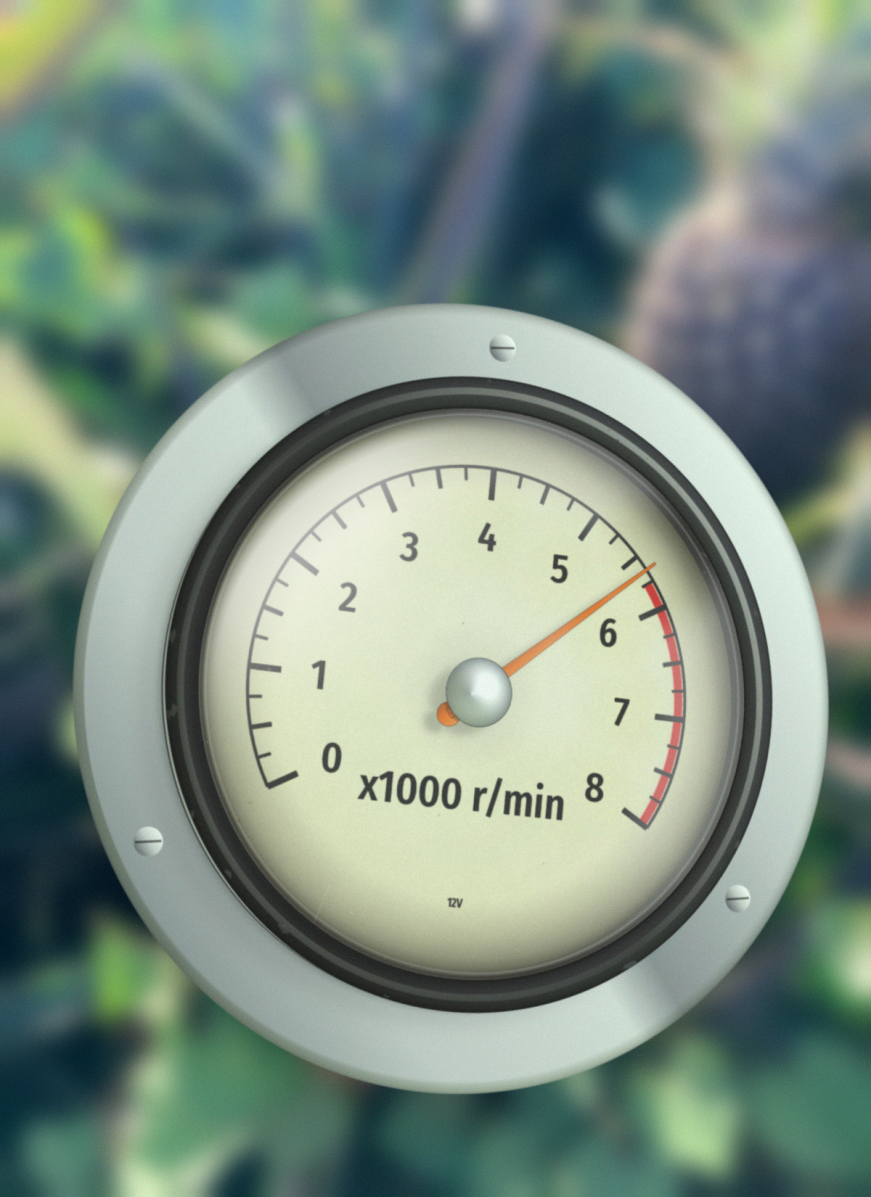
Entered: 5625 rpm
